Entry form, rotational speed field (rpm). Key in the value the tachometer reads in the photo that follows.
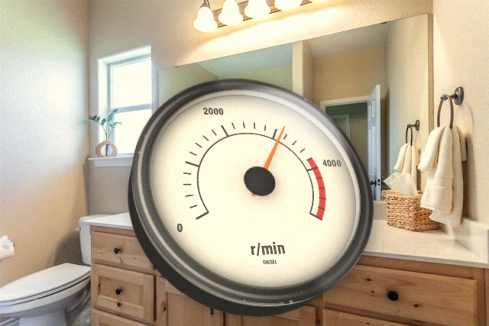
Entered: 3100 rpm
